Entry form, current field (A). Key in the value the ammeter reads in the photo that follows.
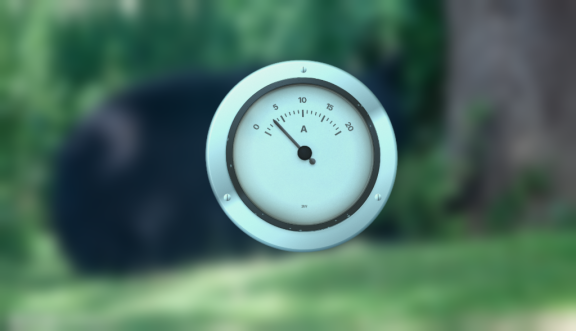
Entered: 3 A
